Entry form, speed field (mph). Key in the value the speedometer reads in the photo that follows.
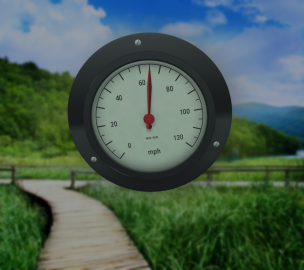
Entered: 65 mph
